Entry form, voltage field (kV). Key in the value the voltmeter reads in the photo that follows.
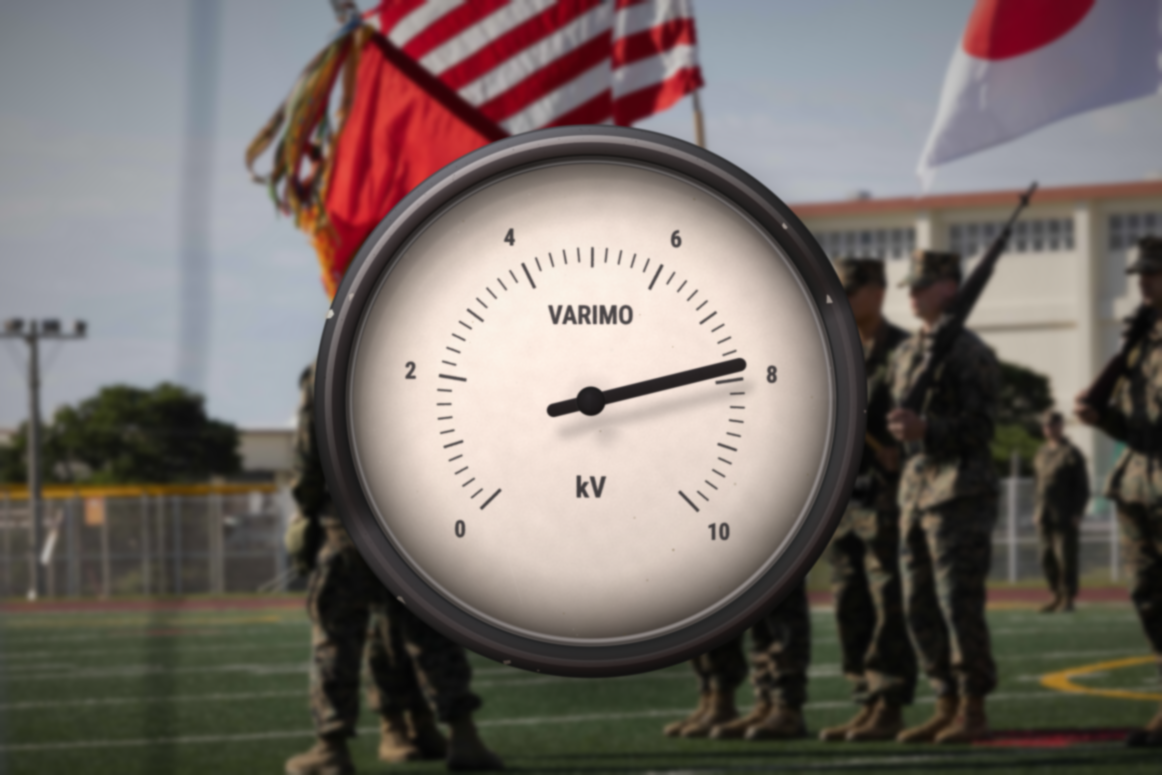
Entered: 7.8 kV
